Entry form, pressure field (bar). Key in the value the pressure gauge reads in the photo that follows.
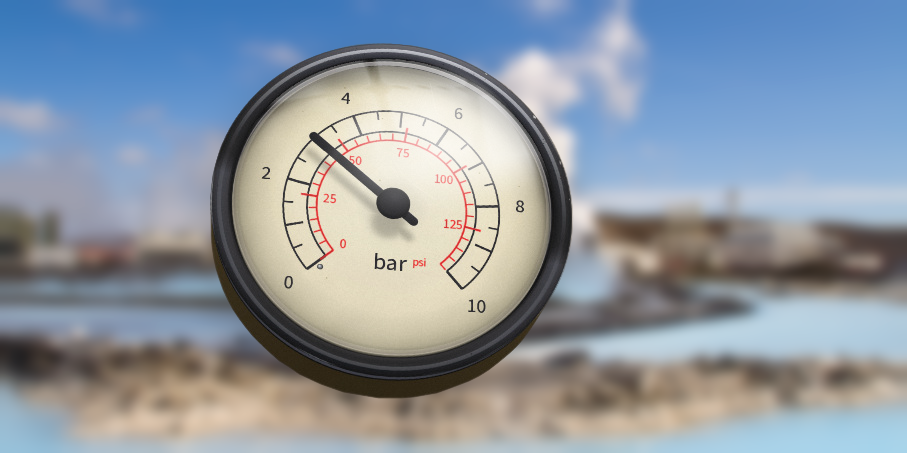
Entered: 3 bar
